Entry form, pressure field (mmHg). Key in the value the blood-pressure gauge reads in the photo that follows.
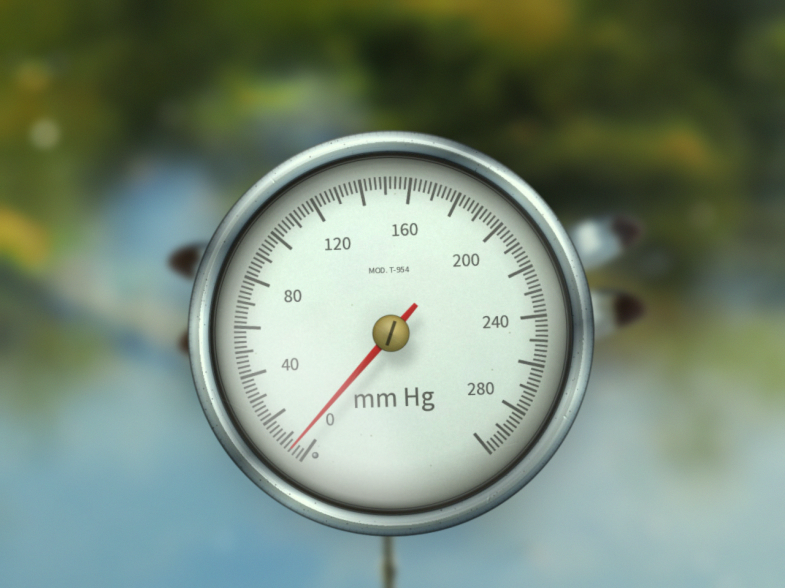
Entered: 6 mmHg
